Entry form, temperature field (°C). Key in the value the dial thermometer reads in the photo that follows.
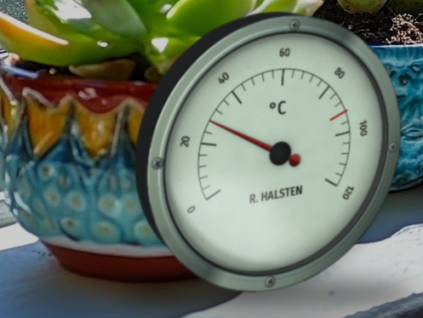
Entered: 28 °C
